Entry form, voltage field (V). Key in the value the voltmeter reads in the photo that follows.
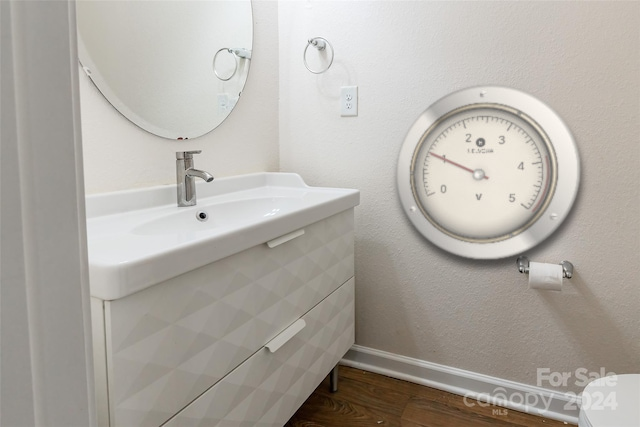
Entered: 1 V
